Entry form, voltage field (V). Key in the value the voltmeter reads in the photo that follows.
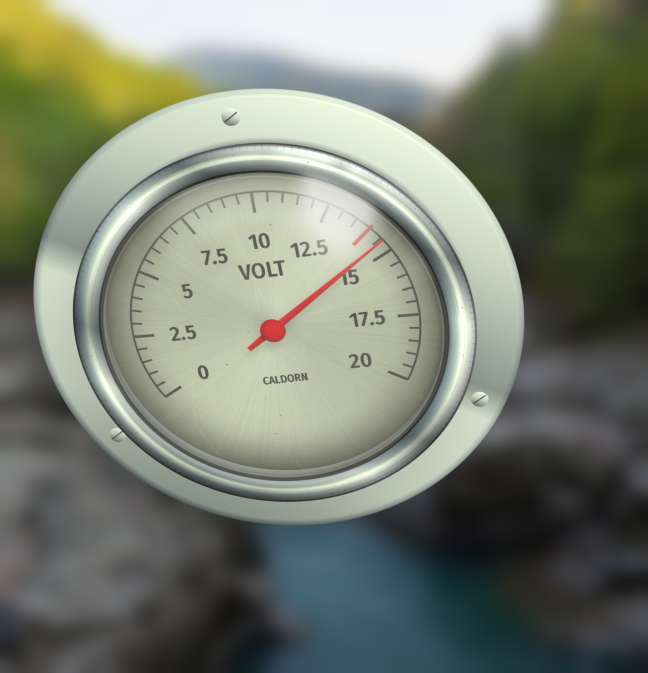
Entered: 14.5 V
